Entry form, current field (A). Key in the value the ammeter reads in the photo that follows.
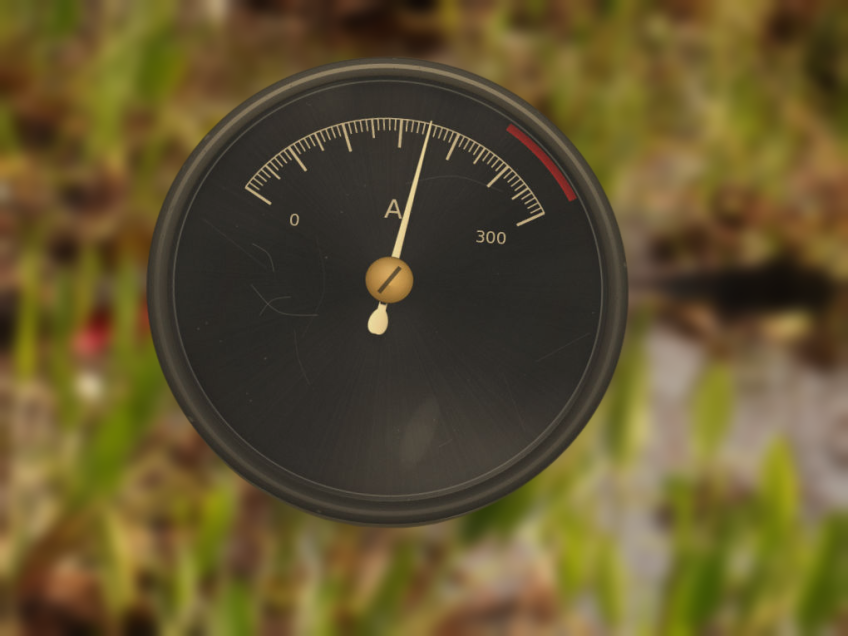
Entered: 175 A
